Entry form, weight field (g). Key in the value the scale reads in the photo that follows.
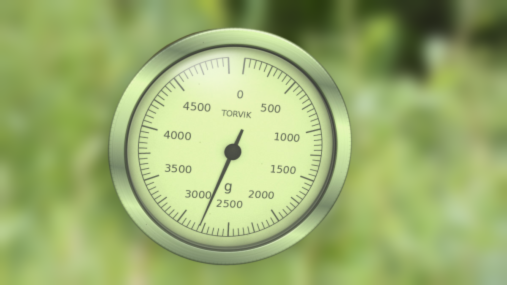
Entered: 2800 g
